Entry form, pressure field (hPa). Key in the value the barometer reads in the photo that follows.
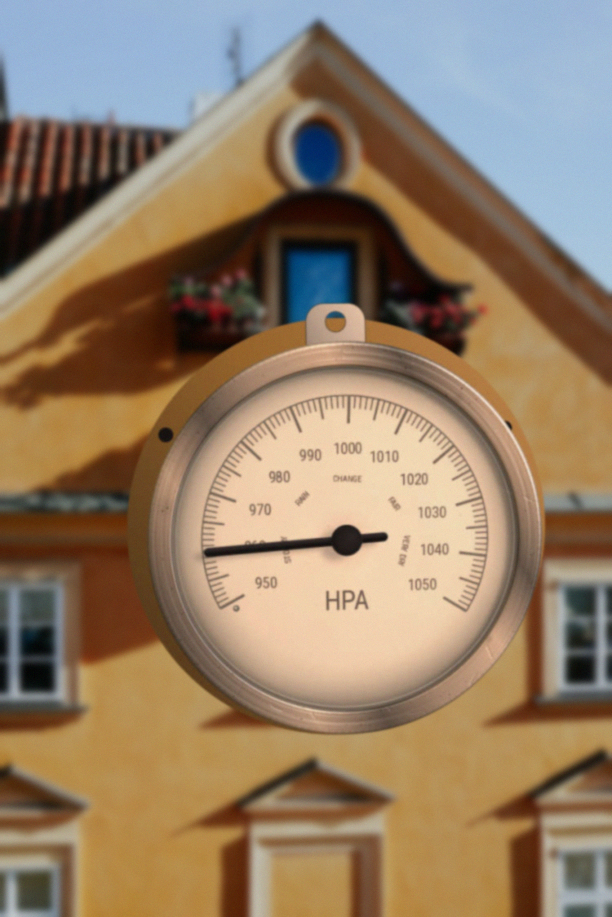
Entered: 960 hPa
